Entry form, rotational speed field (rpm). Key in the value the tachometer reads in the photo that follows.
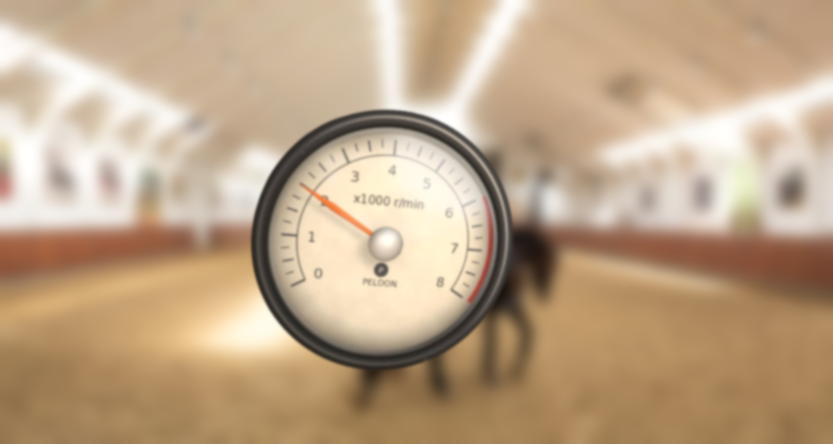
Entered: 2000 rpm
